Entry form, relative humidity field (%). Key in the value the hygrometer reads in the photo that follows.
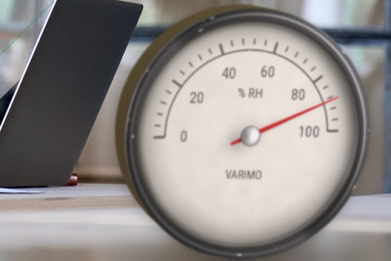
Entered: 88 %
